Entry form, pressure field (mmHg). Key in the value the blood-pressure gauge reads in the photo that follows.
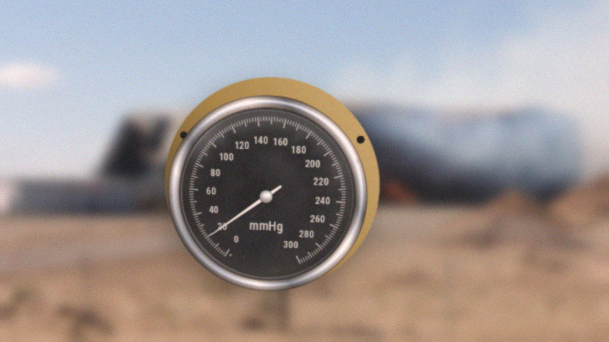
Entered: 20 mmHg
